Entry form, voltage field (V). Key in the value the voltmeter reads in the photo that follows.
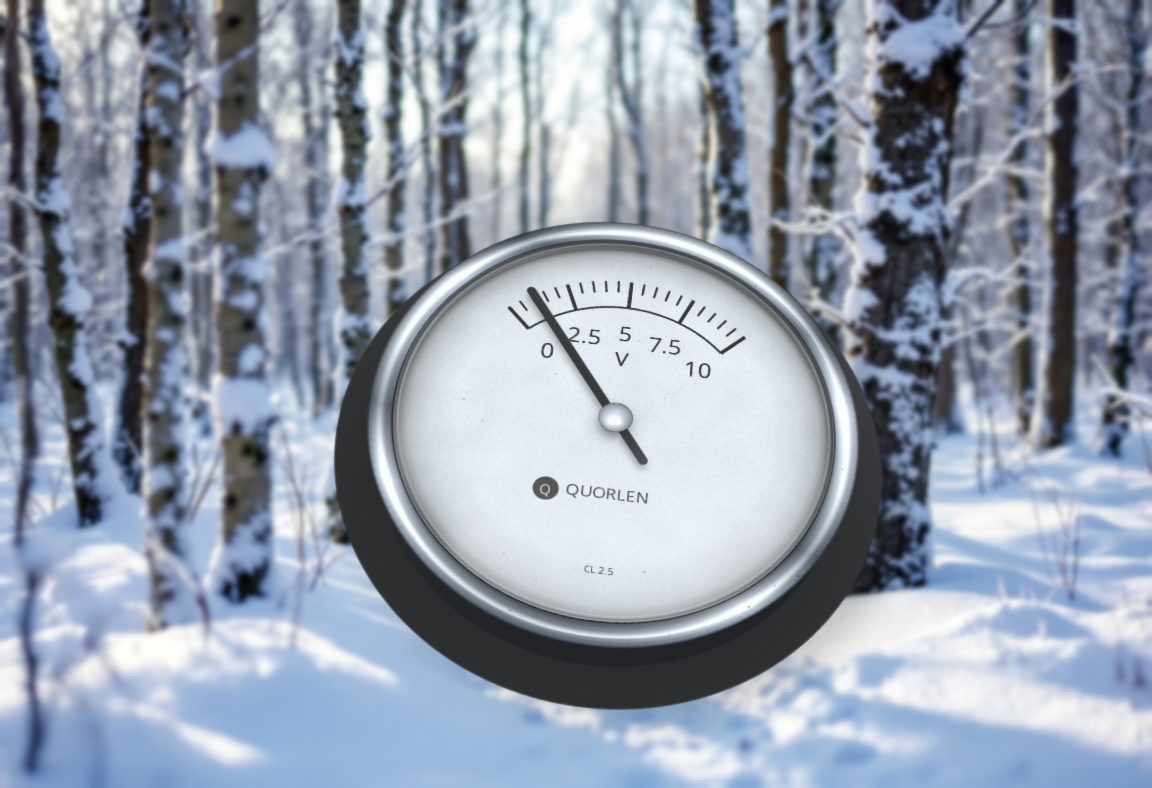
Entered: 1 V
